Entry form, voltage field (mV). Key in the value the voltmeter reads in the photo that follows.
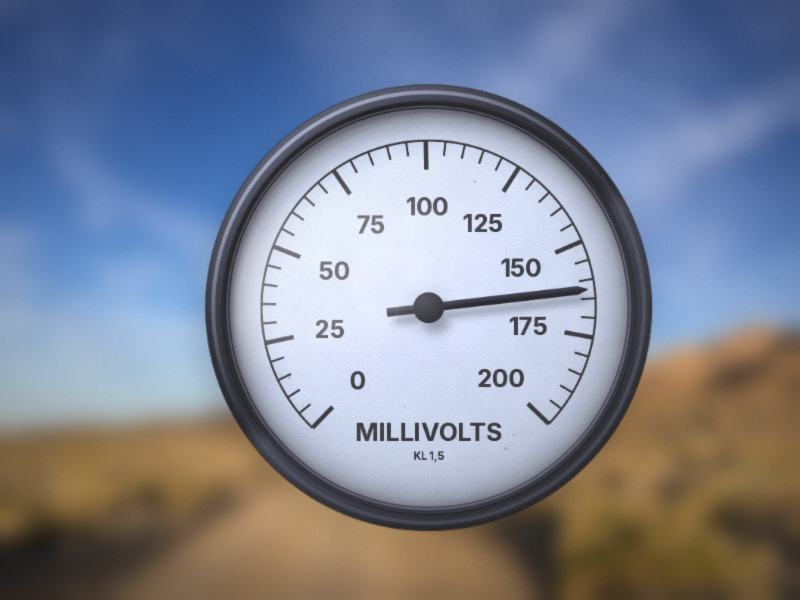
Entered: 162.5 mV
